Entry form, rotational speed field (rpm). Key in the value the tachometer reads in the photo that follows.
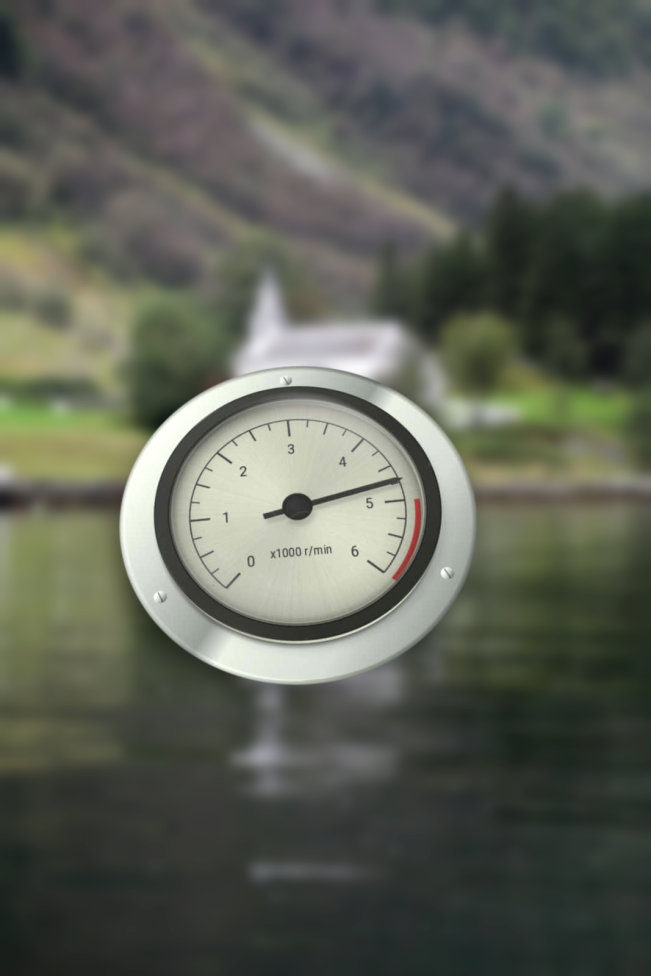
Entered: 4750 rpm
